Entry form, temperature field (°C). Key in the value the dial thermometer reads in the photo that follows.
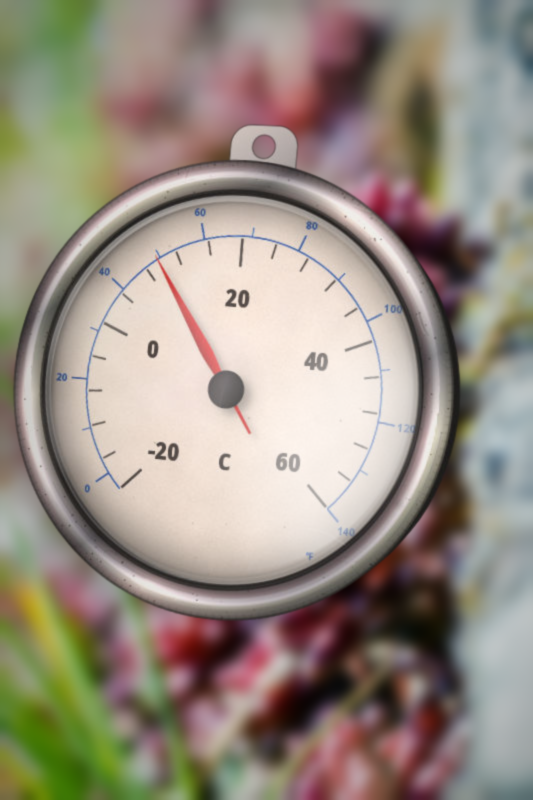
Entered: 10 °C
